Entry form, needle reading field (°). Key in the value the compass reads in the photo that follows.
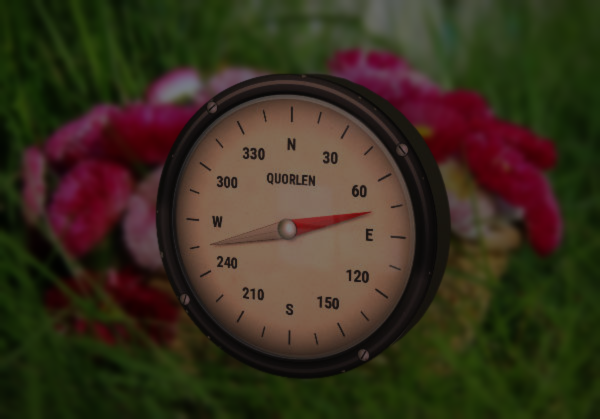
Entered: 75 °
